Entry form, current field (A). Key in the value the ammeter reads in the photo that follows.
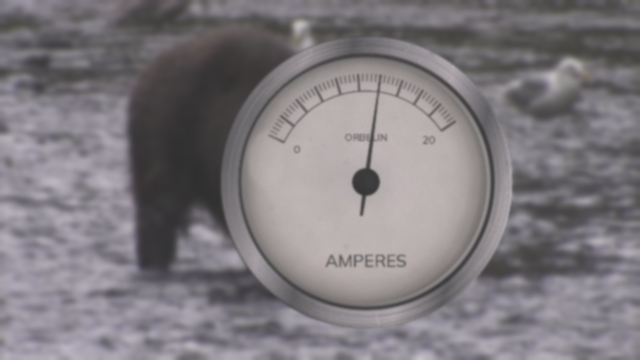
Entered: 12 A
